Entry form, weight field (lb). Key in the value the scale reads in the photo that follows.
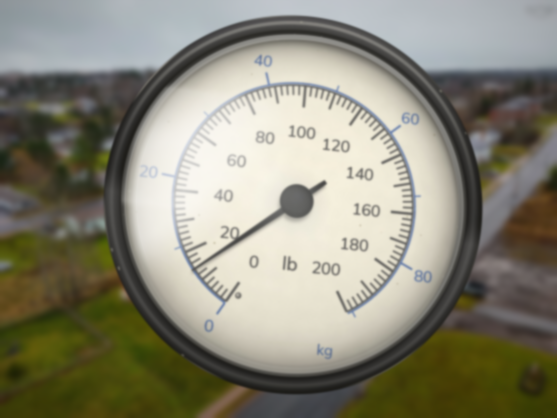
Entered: 14 lb
